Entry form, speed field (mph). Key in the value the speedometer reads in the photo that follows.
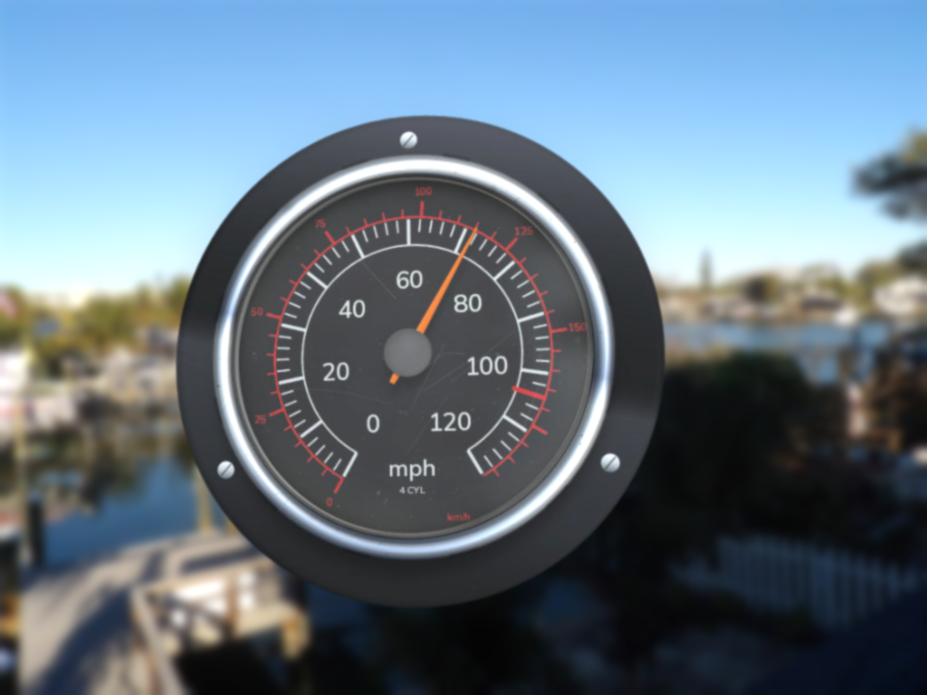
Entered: 72 mph
